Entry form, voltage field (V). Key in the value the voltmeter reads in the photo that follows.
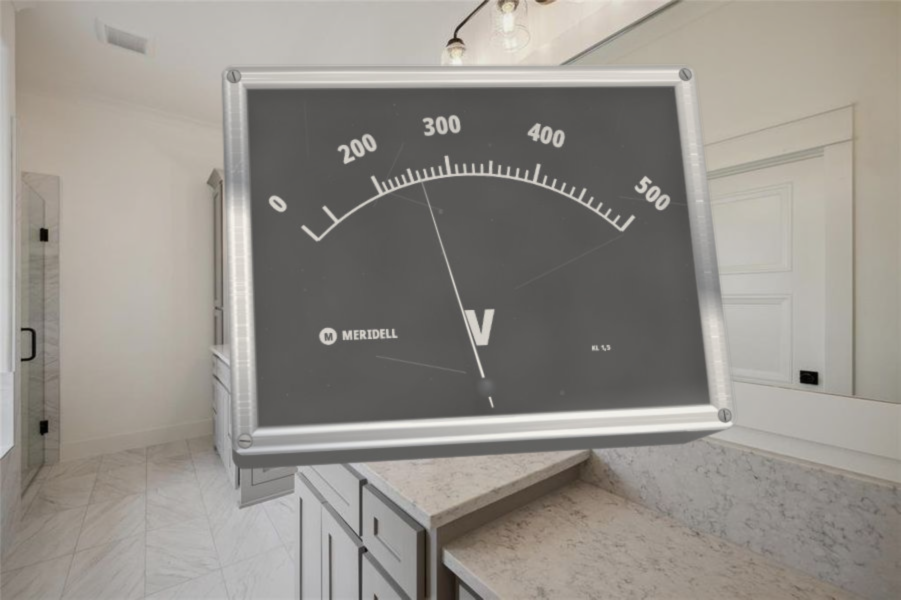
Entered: 260 V
